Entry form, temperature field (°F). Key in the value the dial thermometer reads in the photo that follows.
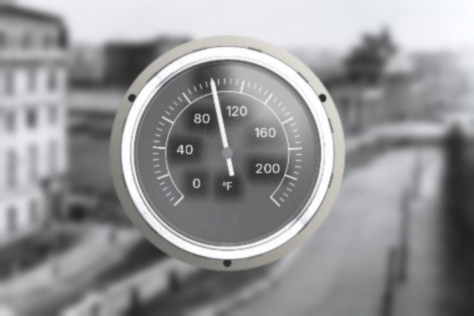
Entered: 100 °F
